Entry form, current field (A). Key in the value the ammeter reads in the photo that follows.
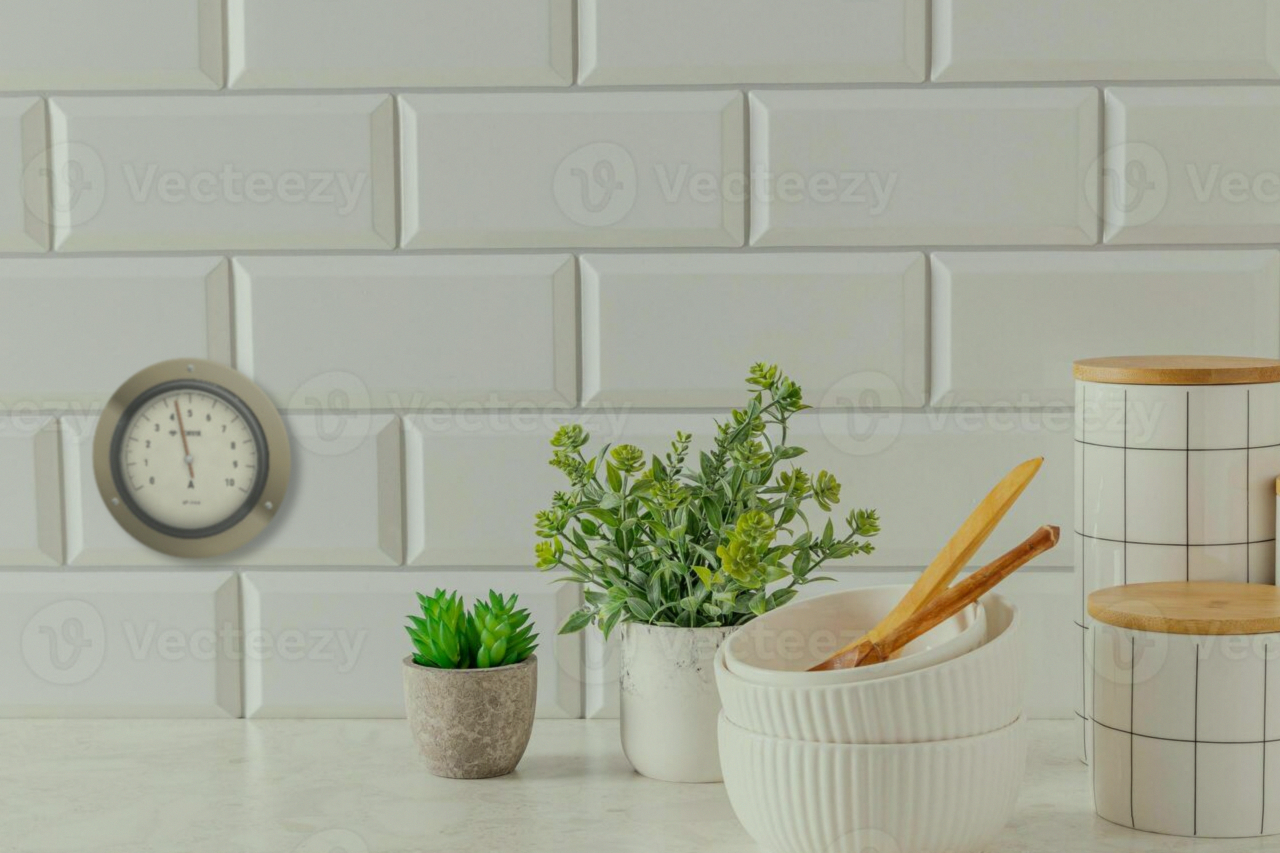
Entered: 4.5 A
